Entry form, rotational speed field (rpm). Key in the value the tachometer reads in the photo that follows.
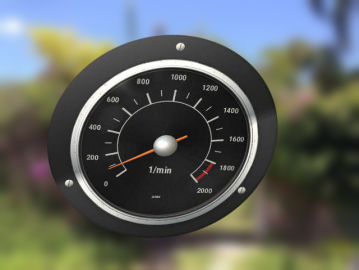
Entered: 100 rpm
